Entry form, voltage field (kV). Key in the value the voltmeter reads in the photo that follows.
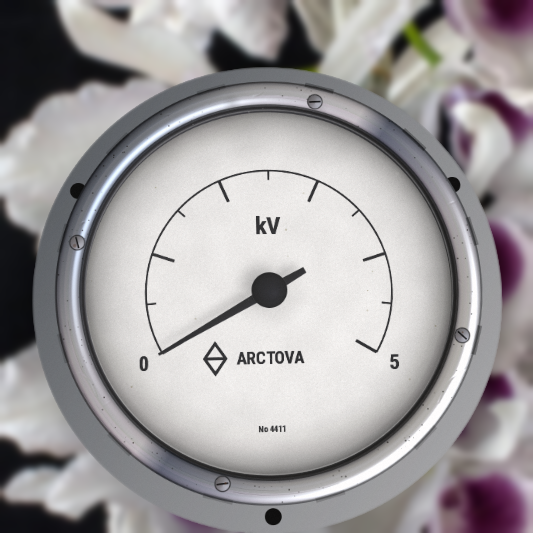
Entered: 0 kV
